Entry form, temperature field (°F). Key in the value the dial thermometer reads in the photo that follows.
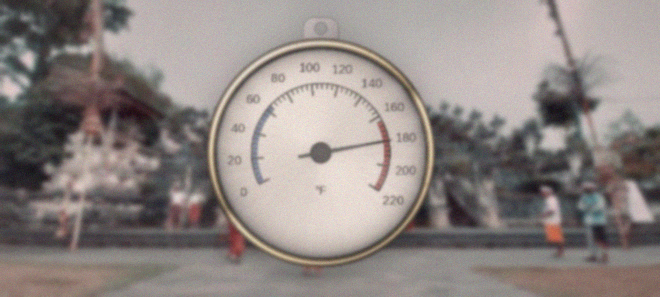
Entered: 180 °F
